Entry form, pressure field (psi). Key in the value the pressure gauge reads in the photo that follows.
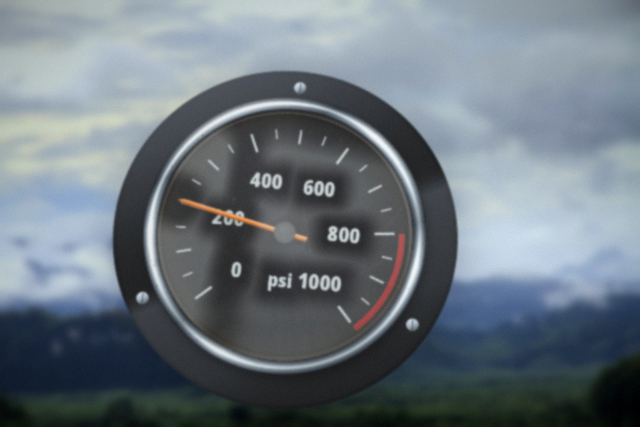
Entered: 200 psi
